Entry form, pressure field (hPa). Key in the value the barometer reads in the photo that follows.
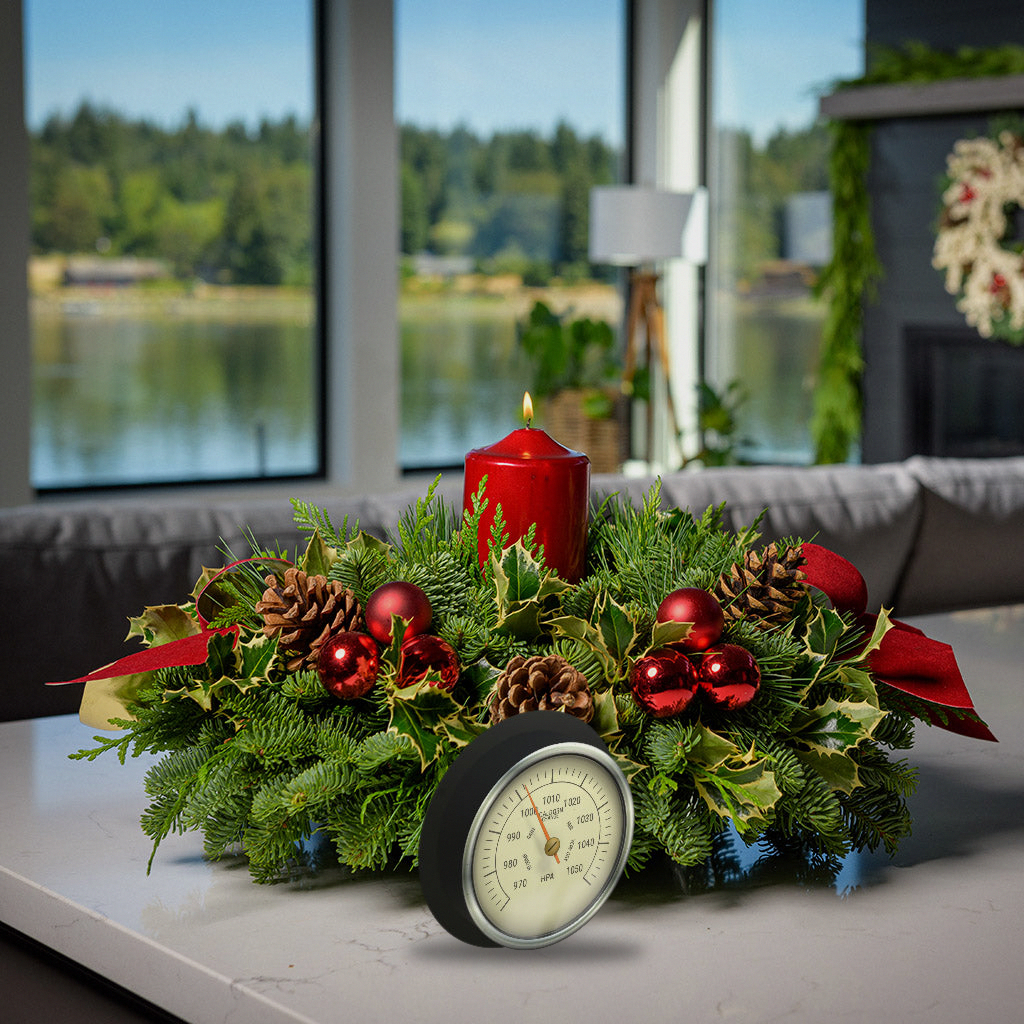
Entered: 1002 hPa
